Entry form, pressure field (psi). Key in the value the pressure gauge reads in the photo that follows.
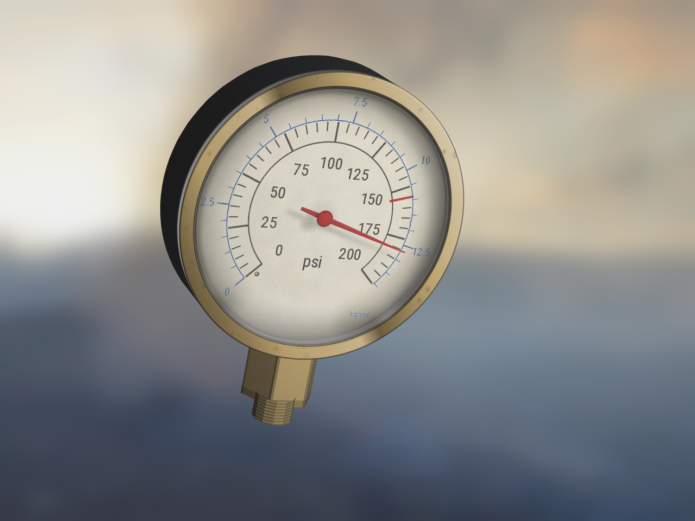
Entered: 180 psi
